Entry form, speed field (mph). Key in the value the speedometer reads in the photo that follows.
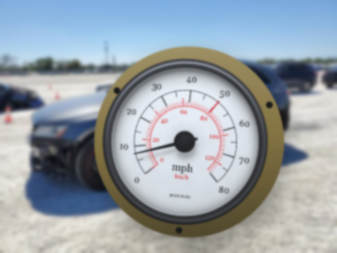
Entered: 7.5 mph
